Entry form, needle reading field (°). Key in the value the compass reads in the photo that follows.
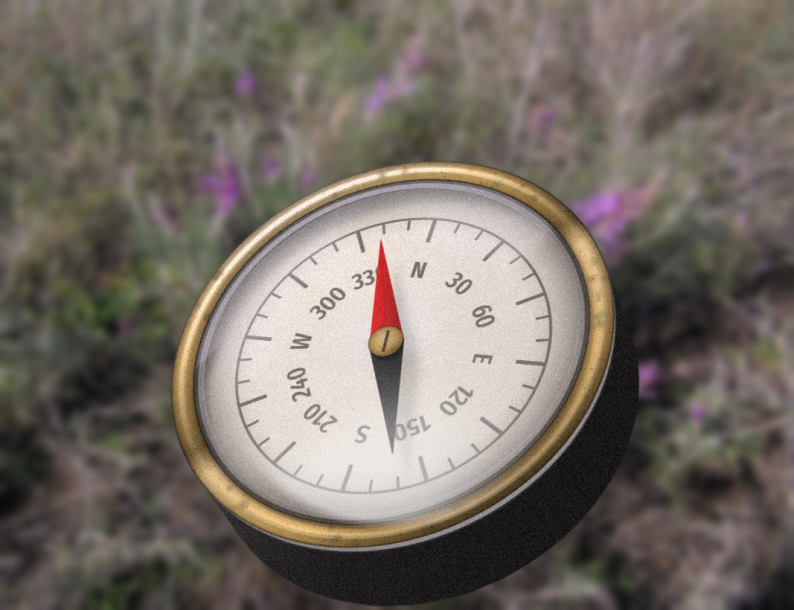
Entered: 340 °
